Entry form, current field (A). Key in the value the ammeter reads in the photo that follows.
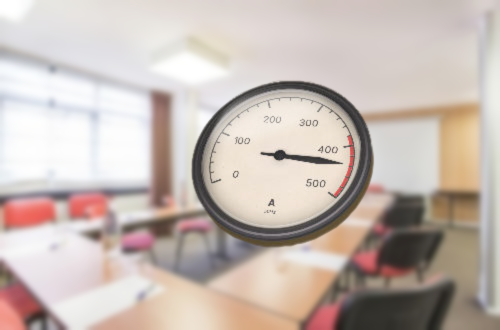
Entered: 440 A
